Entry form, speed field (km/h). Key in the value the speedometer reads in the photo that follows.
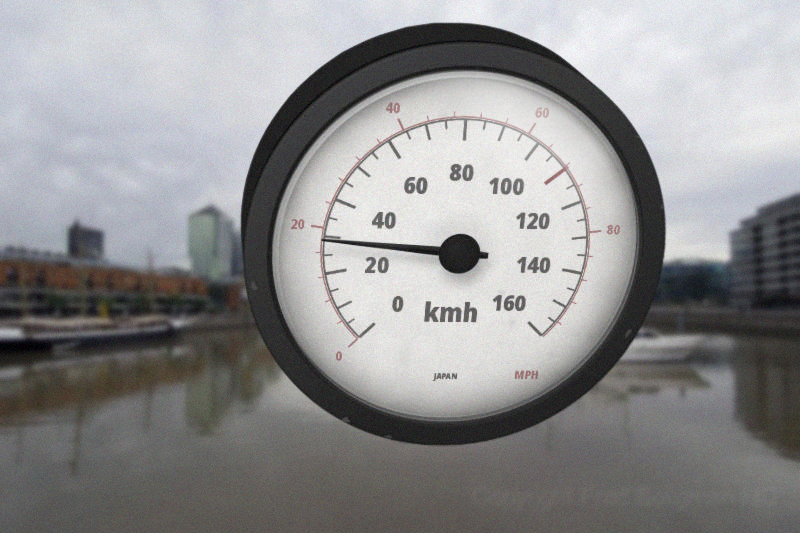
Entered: 30 km/h
